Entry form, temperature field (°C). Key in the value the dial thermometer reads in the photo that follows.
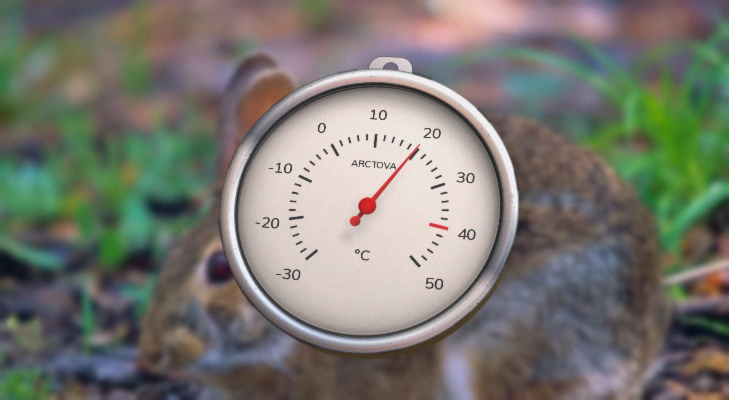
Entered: 20 °C
